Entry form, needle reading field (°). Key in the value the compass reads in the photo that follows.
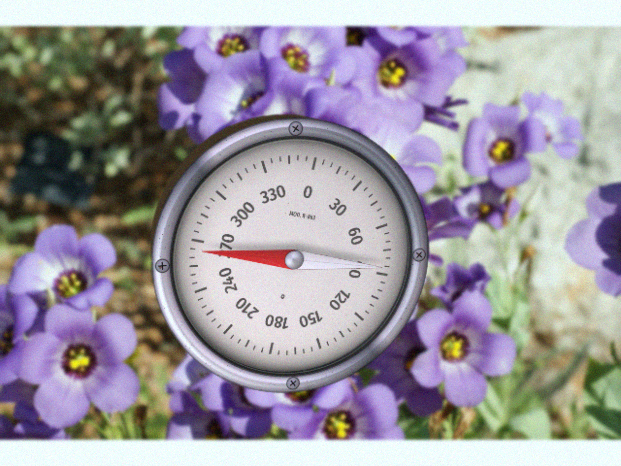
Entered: 265 °
